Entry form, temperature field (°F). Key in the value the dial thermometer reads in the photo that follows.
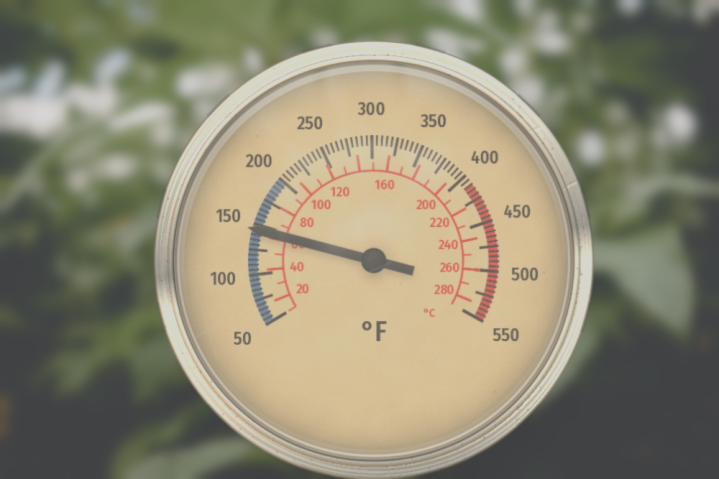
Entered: 145 °F
